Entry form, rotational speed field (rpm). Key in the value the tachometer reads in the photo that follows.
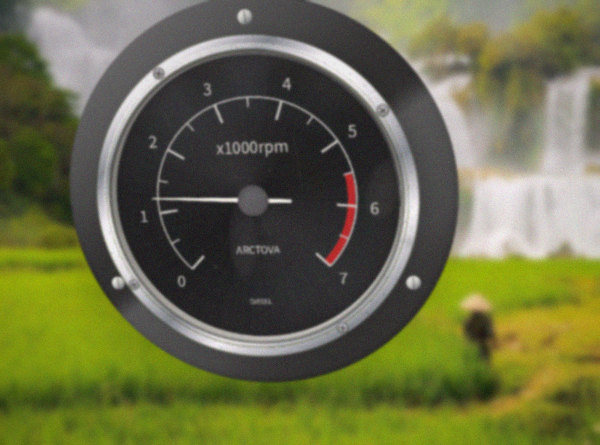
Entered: 1250 rpm
